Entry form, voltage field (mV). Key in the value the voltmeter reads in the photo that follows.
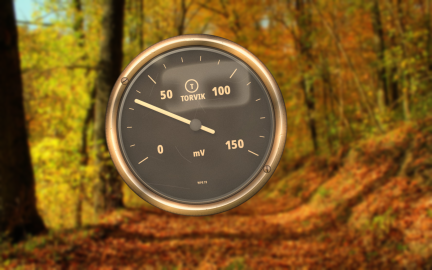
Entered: 35 mV
